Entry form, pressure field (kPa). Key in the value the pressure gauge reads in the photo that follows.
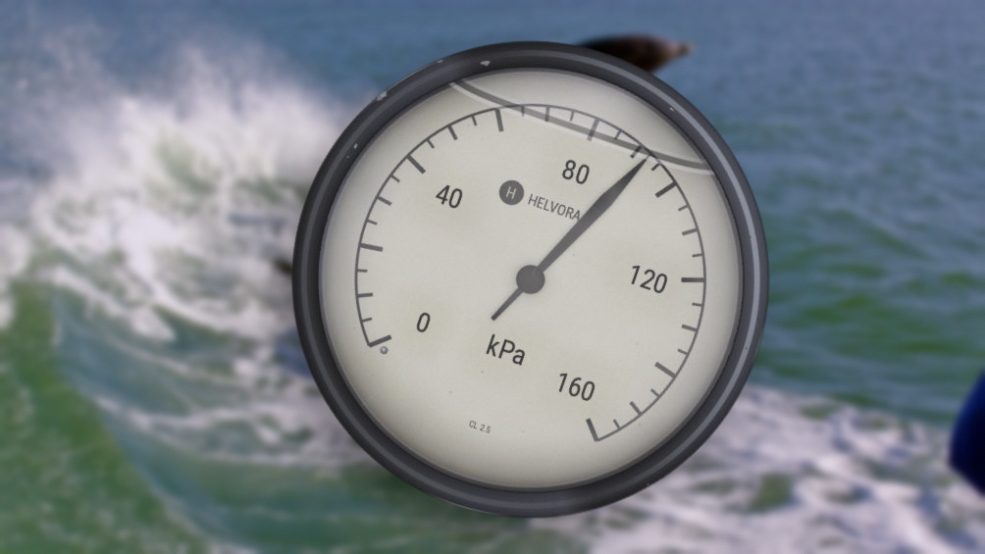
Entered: 92.5 kPa
